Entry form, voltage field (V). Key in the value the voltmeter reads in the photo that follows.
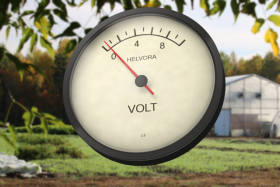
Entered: 0.5 V
